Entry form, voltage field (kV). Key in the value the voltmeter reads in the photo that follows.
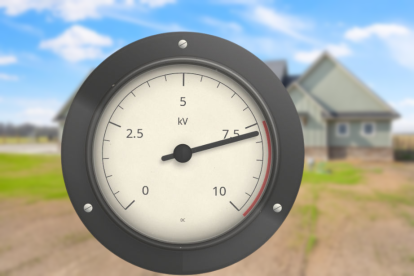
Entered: 7.75 kV
